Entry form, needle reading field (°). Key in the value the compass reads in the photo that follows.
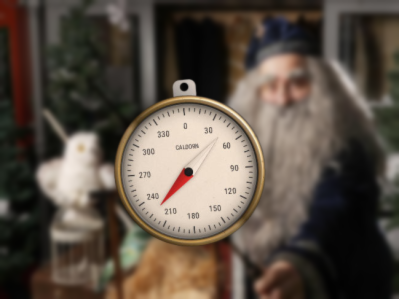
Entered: 225 °
